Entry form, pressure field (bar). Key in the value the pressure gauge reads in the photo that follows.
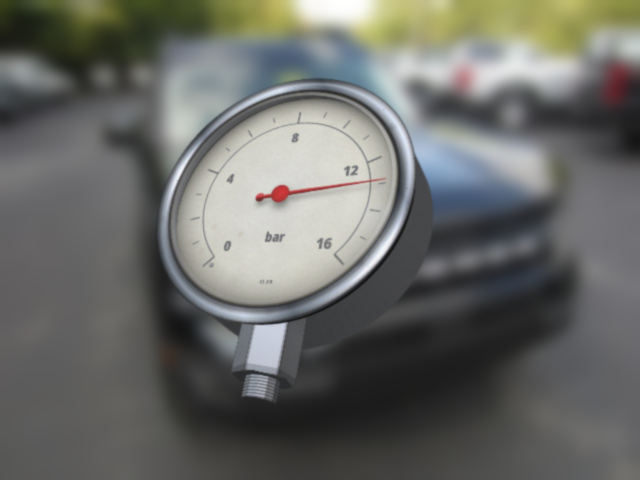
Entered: 13 bar
